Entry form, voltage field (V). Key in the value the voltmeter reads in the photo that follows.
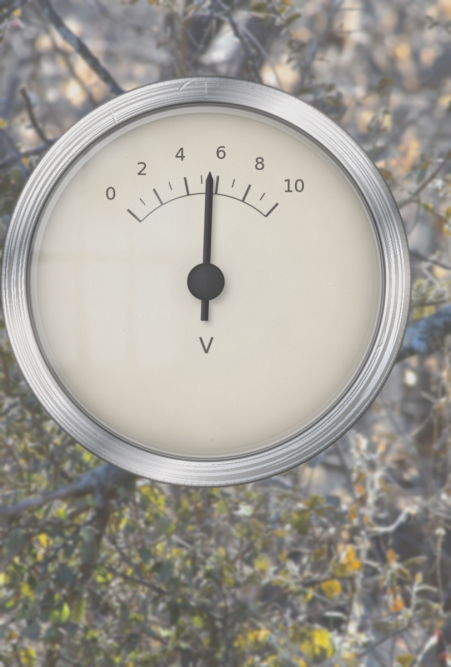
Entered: 5.5 V
